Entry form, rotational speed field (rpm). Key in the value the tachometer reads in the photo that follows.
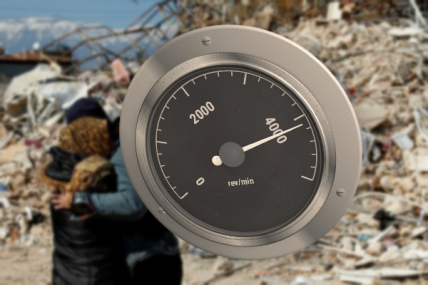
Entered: 4100 rpm
